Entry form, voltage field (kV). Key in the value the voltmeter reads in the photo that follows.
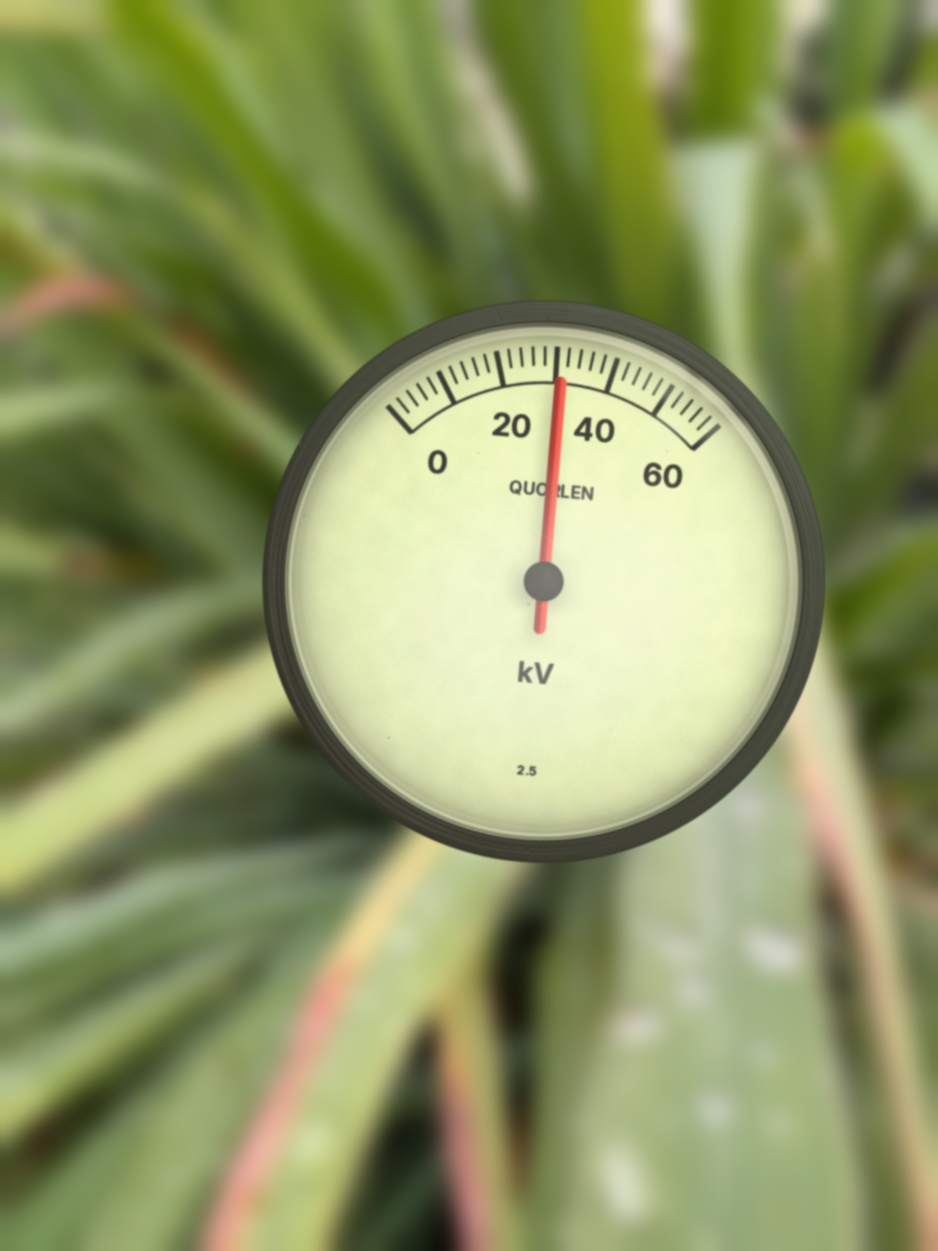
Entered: 31 kV
